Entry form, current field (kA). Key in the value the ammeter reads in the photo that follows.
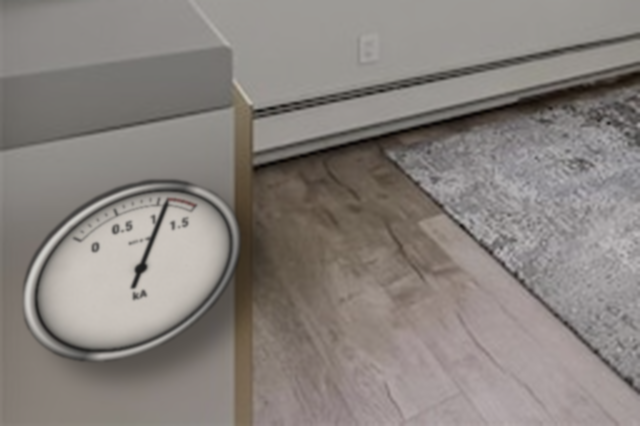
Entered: 1.1 kA
